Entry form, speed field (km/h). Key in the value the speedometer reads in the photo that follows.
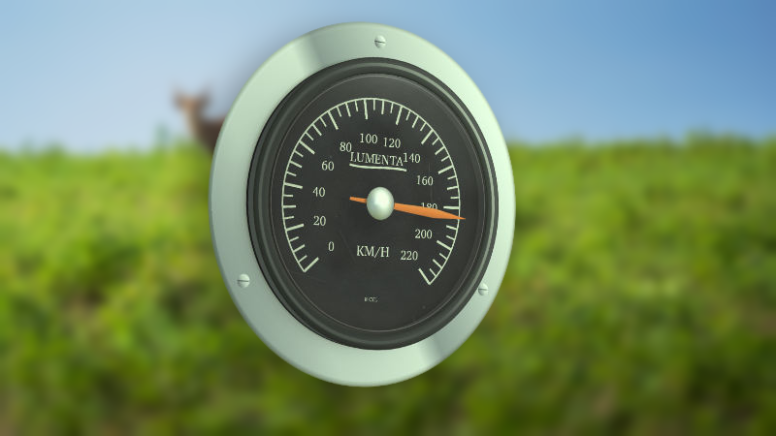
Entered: 185 km/h
